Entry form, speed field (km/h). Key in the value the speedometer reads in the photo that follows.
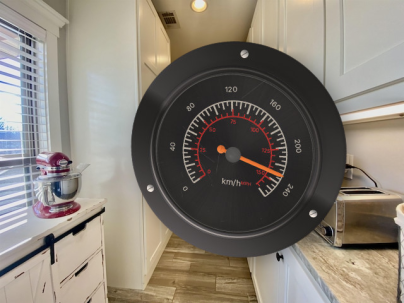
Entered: 230 km/h
